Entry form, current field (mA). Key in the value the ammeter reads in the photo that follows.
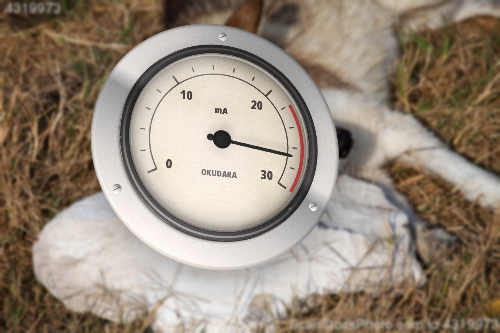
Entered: 27 mA
